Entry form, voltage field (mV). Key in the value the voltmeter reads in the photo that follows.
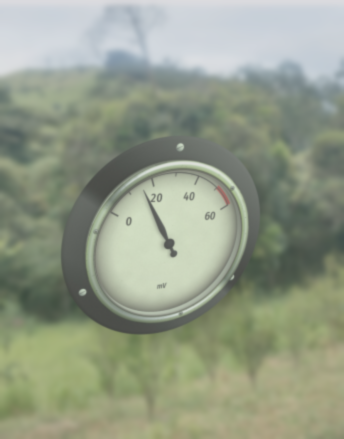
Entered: 15 mV
